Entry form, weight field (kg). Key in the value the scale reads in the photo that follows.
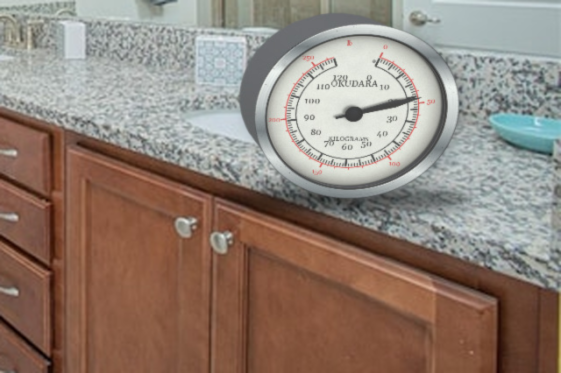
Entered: 20 kg
